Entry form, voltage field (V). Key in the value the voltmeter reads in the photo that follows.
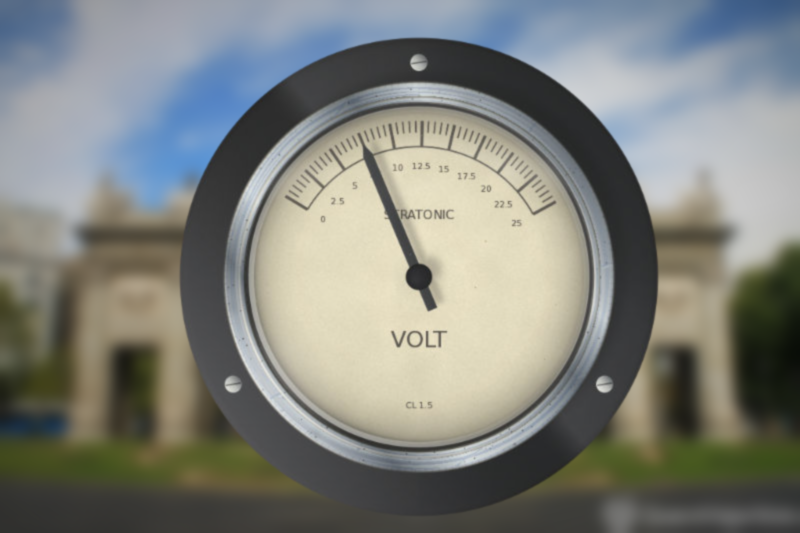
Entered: 7.5 V
